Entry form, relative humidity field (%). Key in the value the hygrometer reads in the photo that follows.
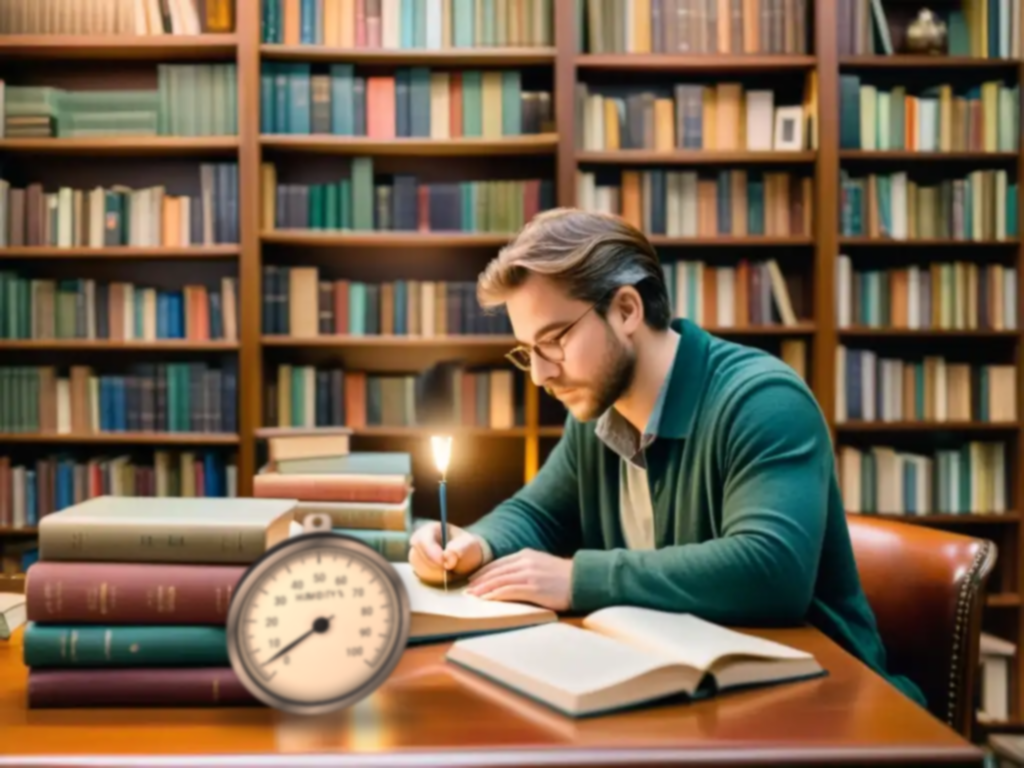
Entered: 5 %
